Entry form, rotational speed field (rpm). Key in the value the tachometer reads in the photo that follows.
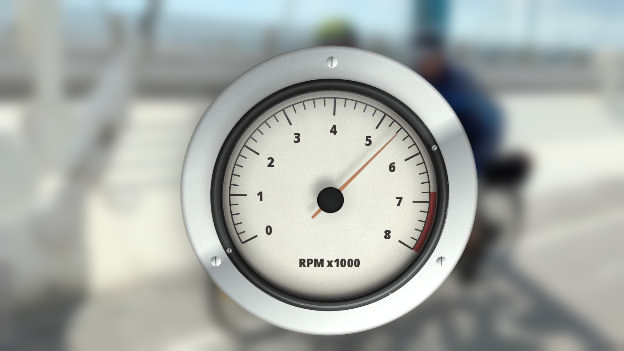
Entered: 5400 rpm
